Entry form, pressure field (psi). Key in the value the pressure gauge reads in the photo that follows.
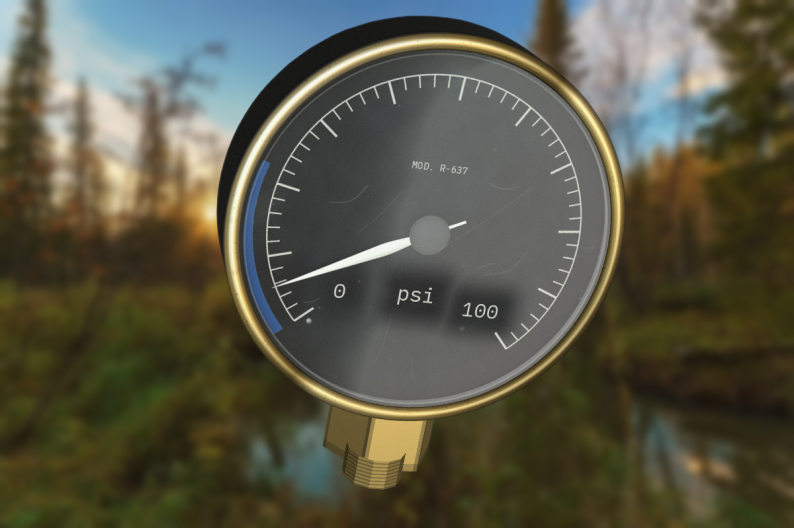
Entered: 6 psi
